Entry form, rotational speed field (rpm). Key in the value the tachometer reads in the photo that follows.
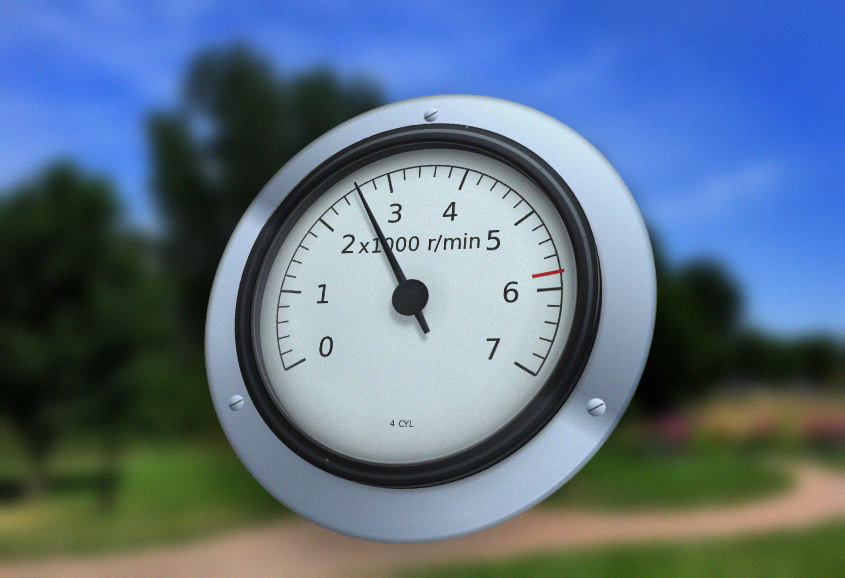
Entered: 2600 rpm
